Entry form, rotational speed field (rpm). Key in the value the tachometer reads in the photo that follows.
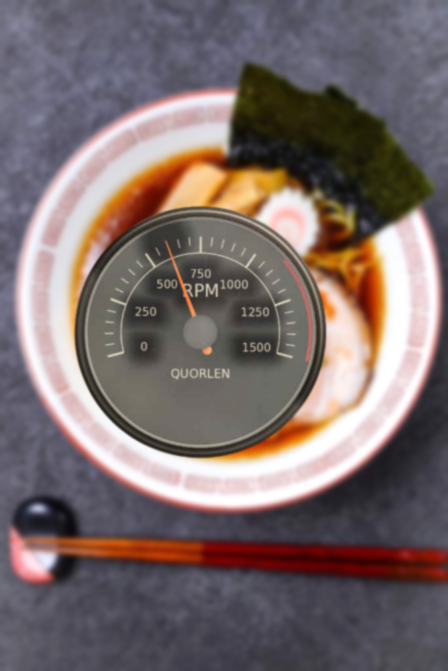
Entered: 600 rpm
